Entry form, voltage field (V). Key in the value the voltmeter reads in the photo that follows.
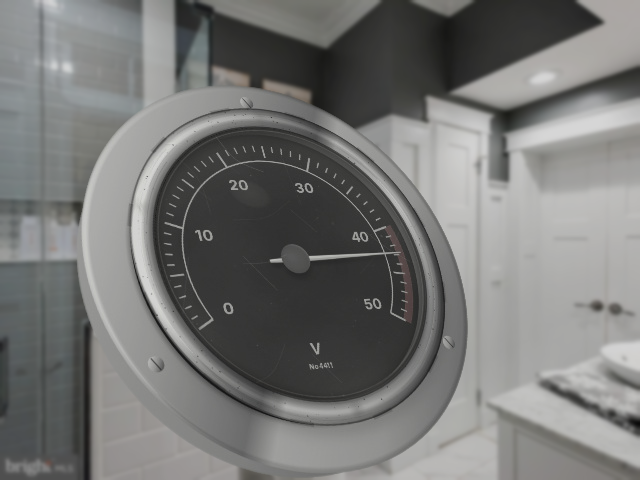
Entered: 43 V
